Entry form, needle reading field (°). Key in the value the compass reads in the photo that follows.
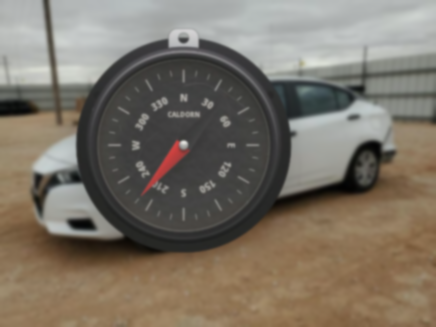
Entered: 220 °
